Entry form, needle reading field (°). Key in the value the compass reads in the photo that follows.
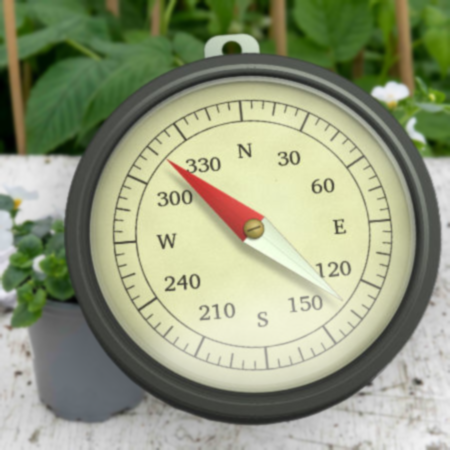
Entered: 315 °
